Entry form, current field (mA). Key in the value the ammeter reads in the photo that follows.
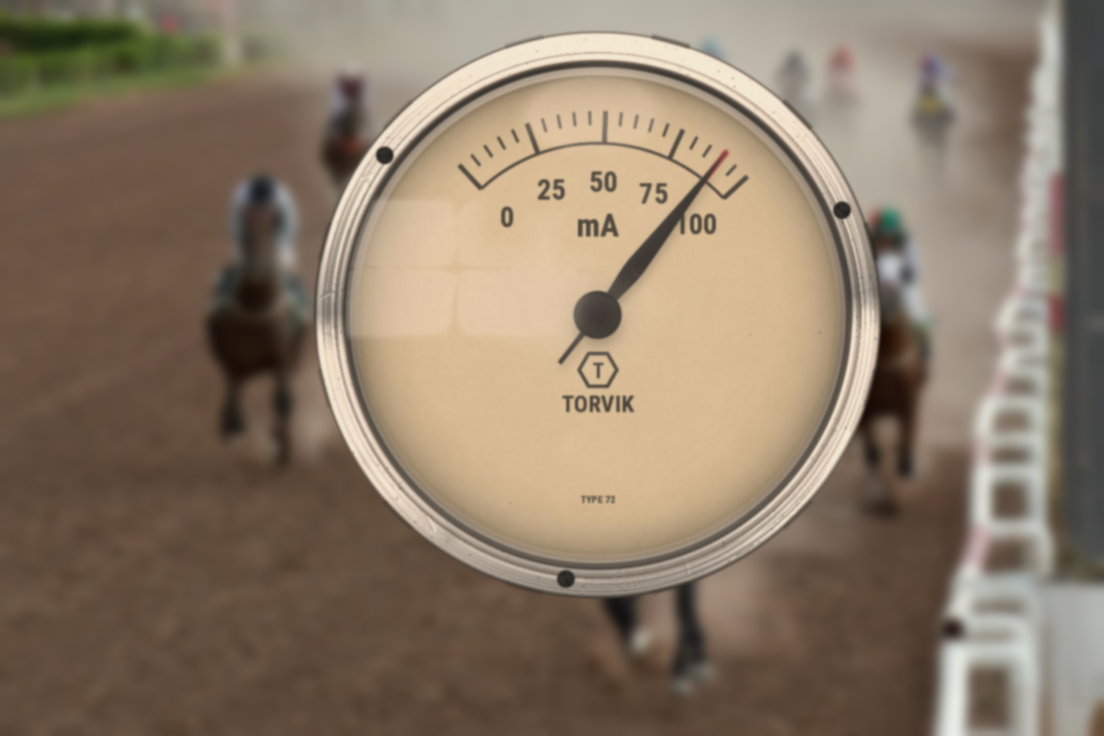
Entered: 90 mA
